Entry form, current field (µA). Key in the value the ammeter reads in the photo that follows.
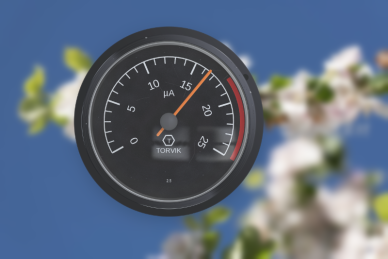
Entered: 16.5 µA
